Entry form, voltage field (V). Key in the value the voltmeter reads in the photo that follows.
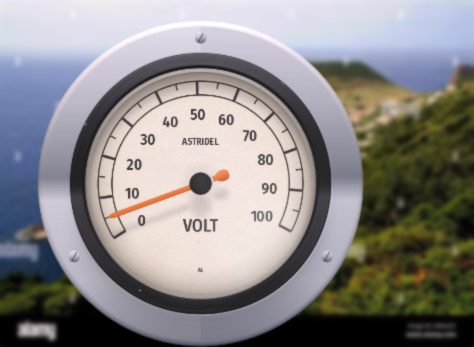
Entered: 5 V
